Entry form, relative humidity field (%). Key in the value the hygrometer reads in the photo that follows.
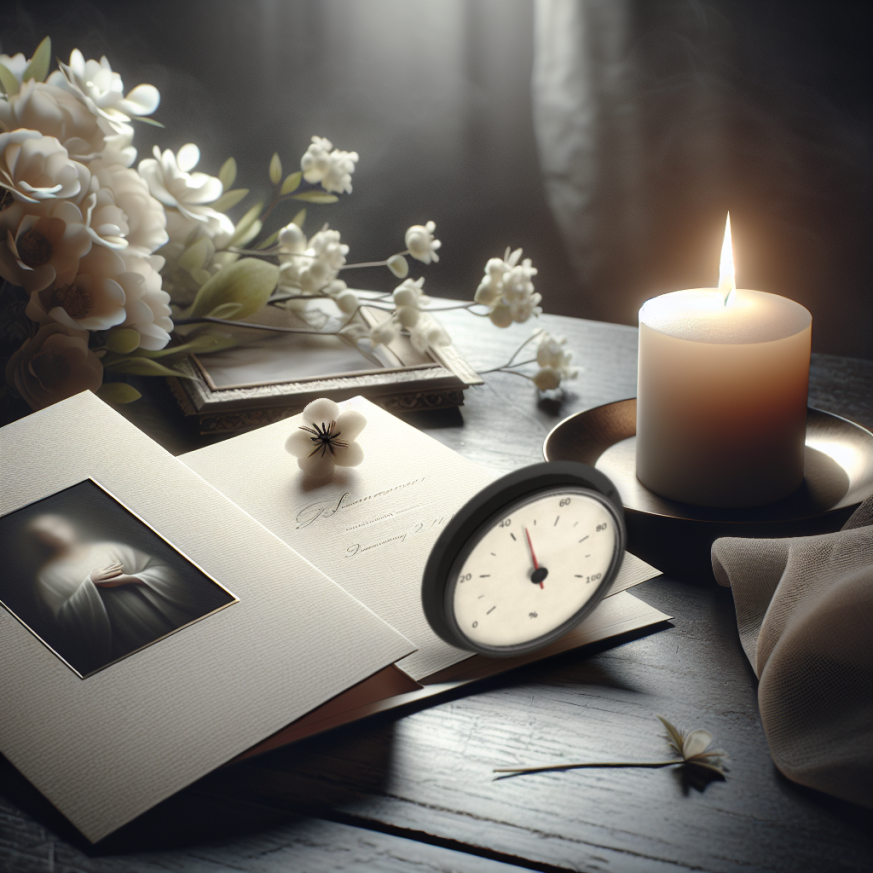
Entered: 45 %
